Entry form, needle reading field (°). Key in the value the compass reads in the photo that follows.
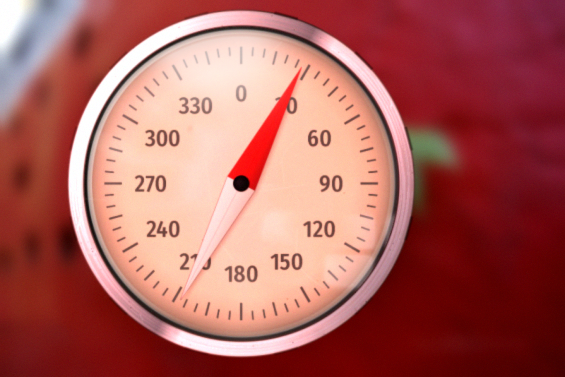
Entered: 27.5 °
